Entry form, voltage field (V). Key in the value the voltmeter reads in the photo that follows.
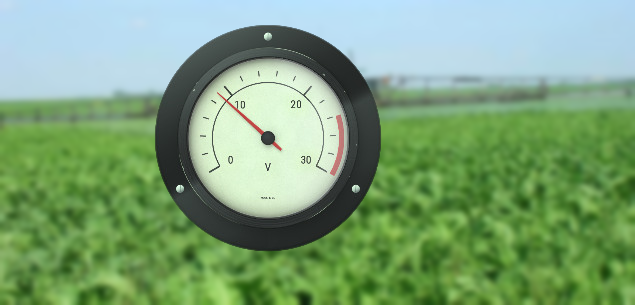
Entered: 9 V
